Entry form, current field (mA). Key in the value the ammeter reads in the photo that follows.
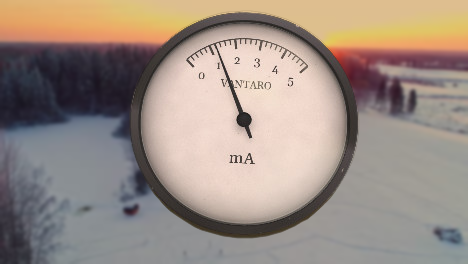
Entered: 1.2 mA
